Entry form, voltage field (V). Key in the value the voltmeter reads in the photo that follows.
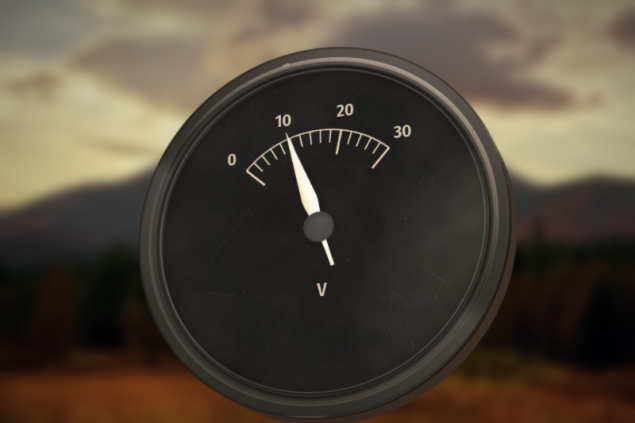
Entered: 10 V
